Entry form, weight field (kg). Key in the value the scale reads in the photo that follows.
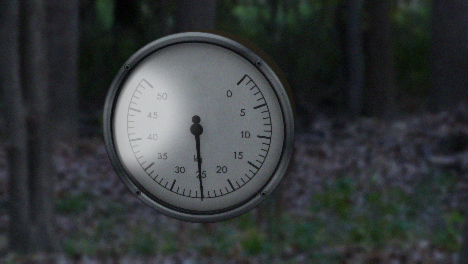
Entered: 25 kg
